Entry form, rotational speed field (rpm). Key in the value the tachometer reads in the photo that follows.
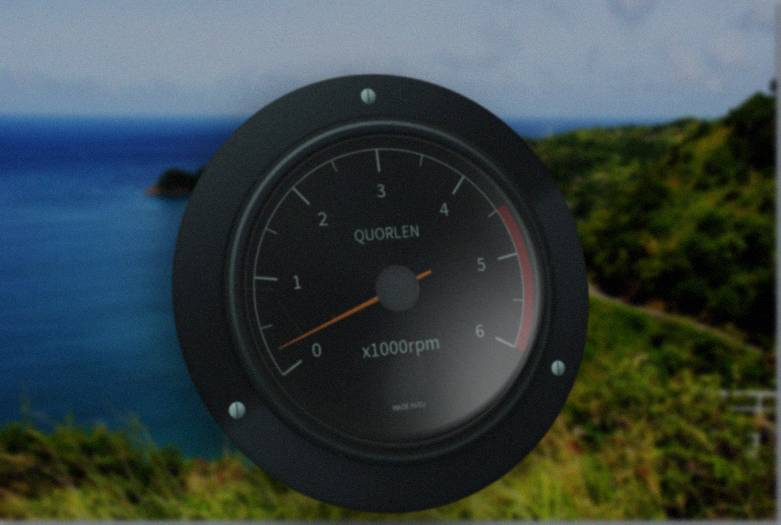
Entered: 250 rpm
